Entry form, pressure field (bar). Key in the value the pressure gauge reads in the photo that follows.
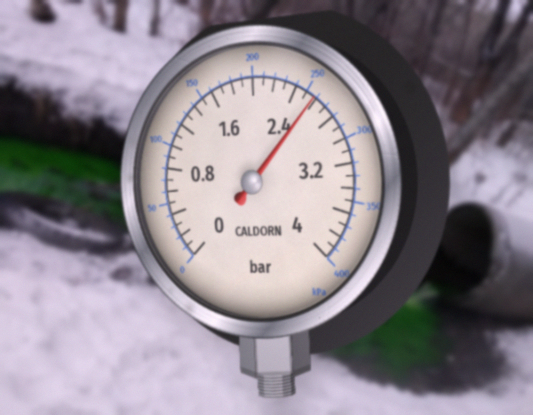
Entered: 2.6 bar
